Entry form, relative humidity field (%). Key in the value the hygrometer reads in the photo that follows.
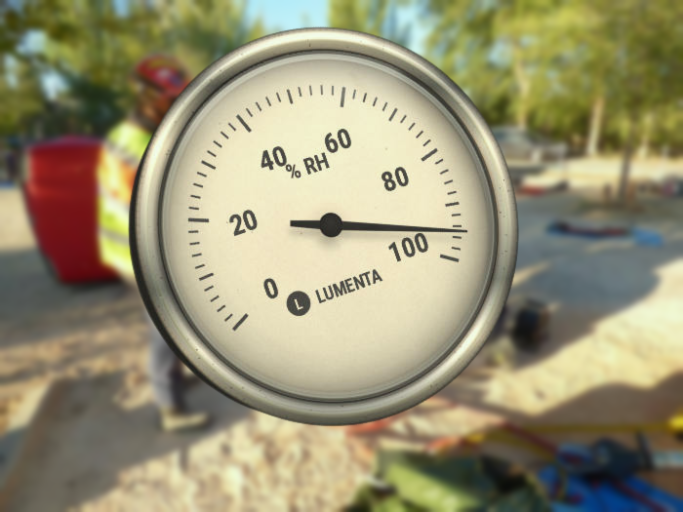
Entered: 95 %
